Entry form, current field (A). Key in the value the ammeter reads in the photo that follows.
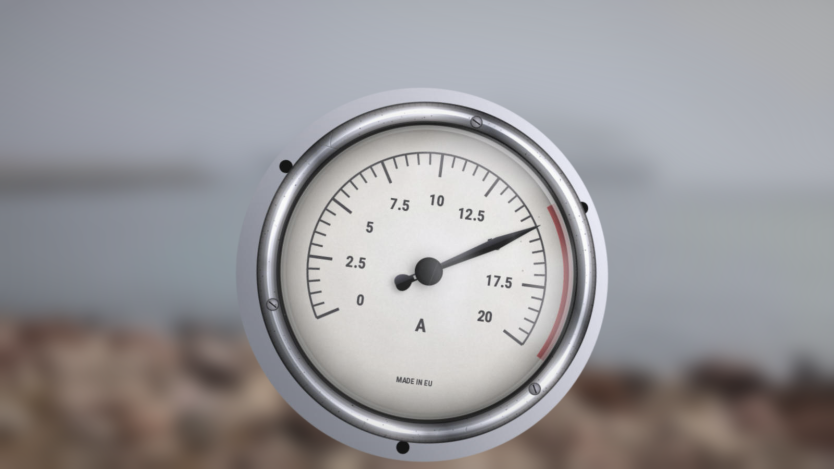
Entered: 15 A
